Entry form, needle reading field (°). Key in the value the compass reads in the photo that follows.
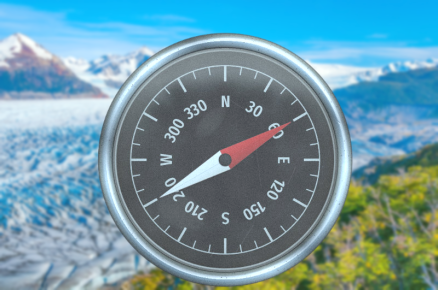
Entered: 60 °
